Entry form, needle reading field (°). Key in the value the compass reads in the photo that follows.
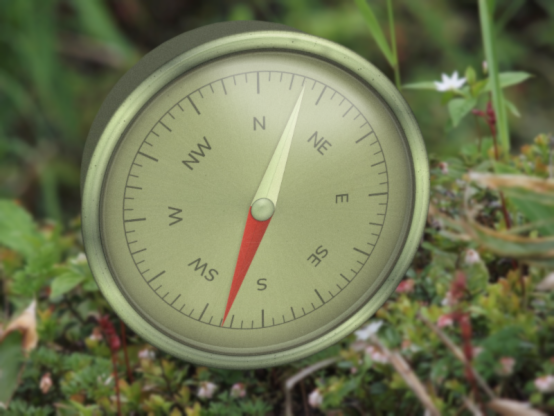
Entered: 200 °
